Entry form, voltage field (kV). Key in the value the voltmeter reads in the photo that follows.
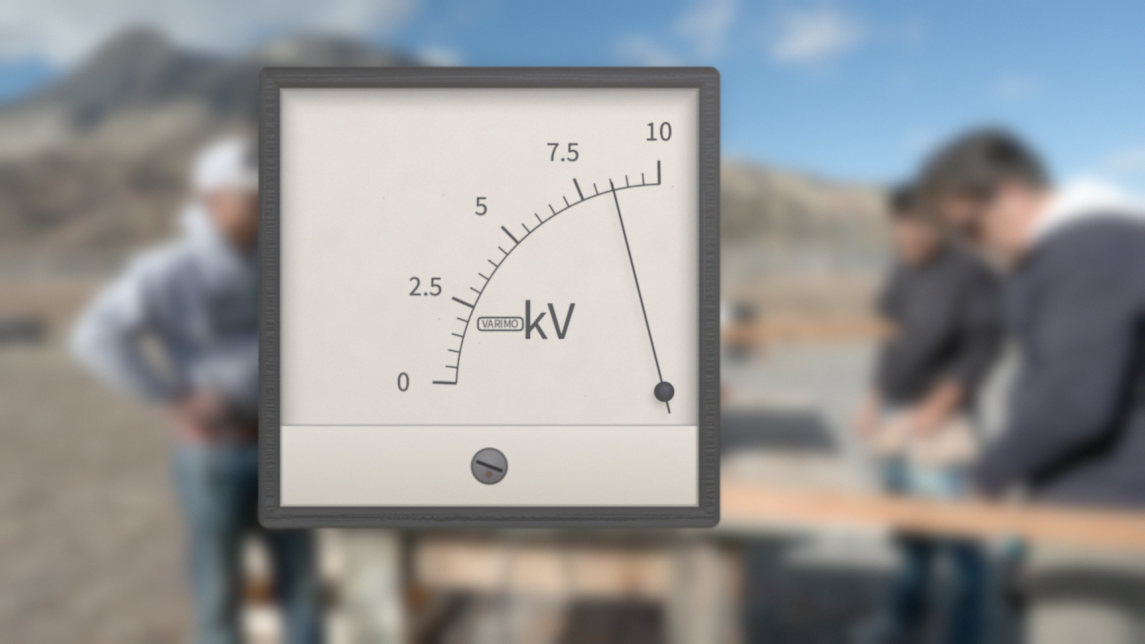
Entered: 8.5 kV
